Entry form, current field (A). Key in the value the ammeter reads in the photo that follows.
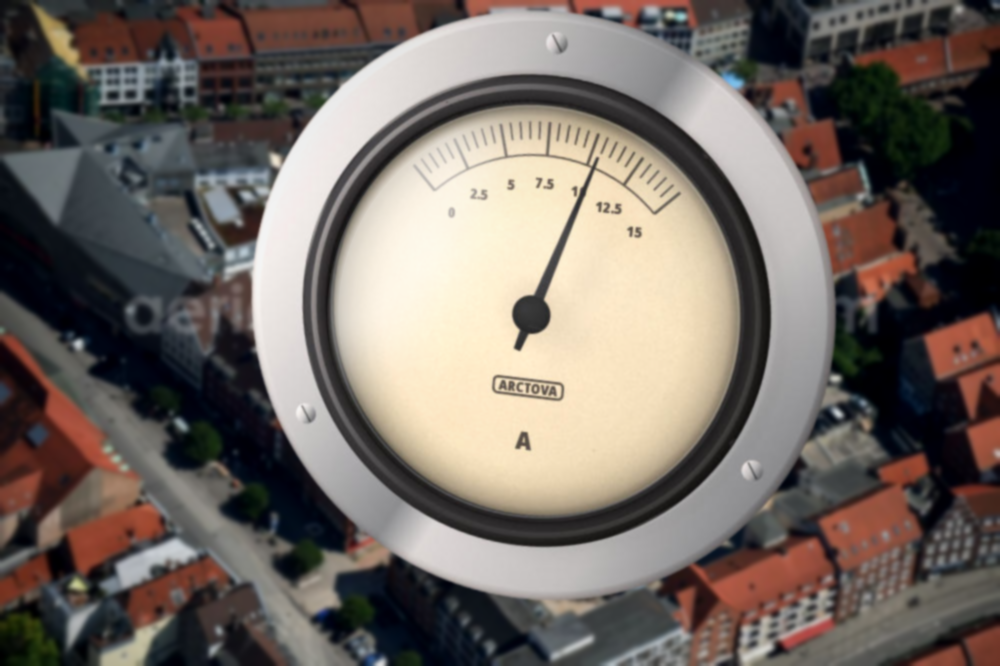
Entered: 10.5 A
